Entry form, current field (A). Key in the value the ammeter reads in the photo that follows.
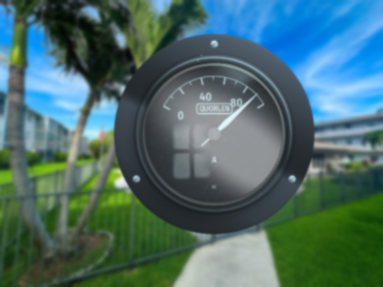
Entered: 90 A
